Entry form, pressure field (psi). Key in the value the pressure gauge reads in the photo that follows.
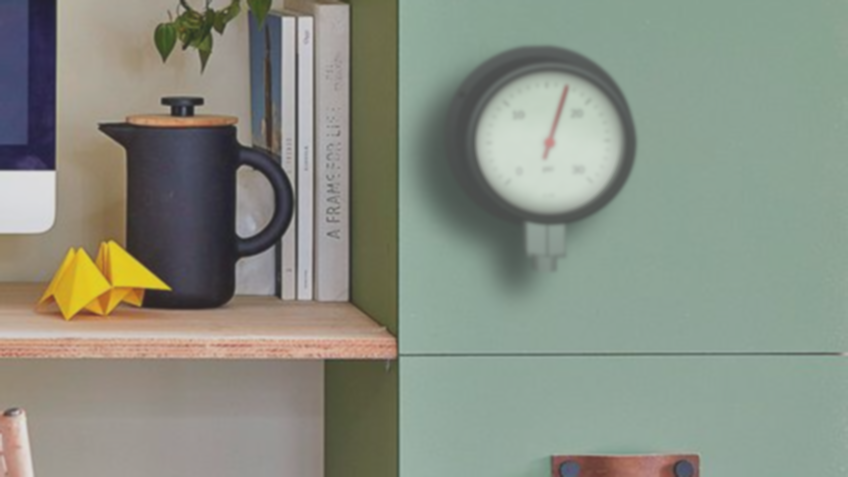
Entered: 17 psi
